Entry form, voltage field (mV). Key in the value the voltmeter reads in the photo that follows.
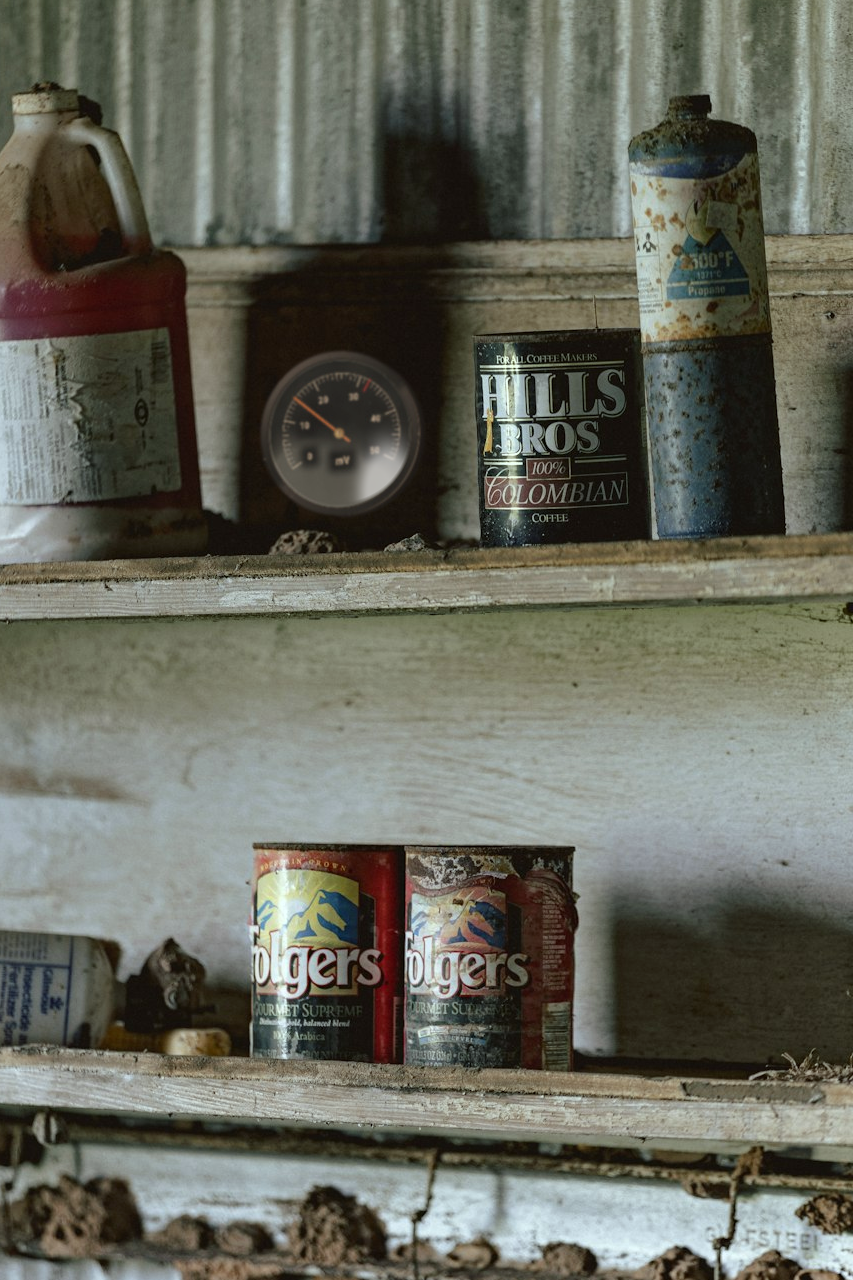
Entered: 15 mV
